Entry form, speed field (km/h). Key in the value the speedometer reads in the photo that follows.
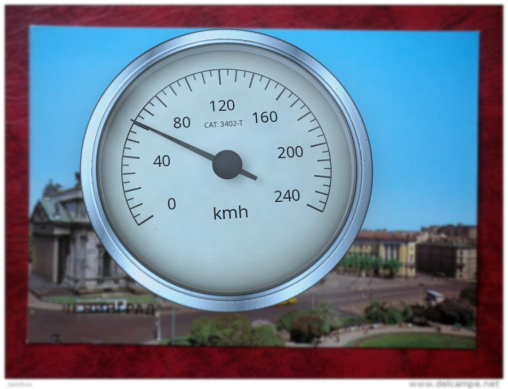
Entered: 60 km/h
